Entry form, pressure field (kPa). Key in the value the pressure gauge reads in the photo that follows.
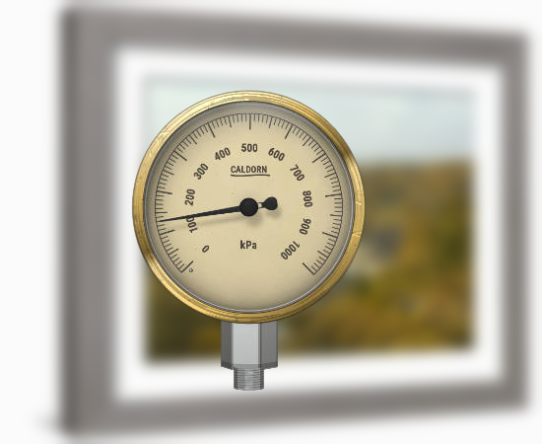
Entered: 130 kPa
